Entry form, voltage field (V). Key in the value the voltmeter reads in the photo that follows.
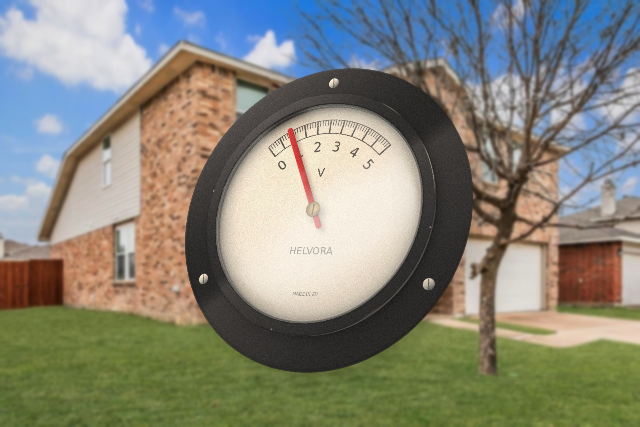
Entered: 1 V
